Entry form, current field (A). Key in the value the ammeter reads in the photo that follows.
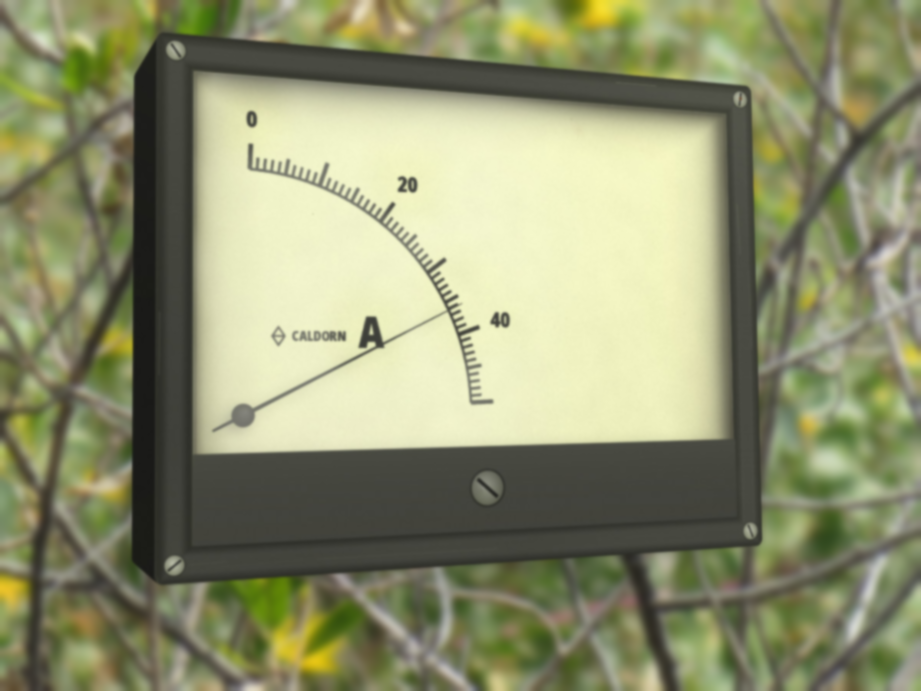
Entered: 36 A
